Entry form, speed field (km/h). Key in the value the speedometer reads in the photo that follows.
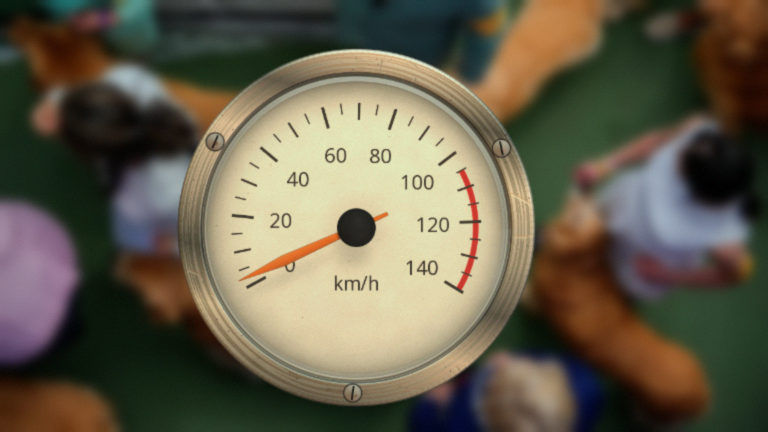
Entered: 2.5 km/h
